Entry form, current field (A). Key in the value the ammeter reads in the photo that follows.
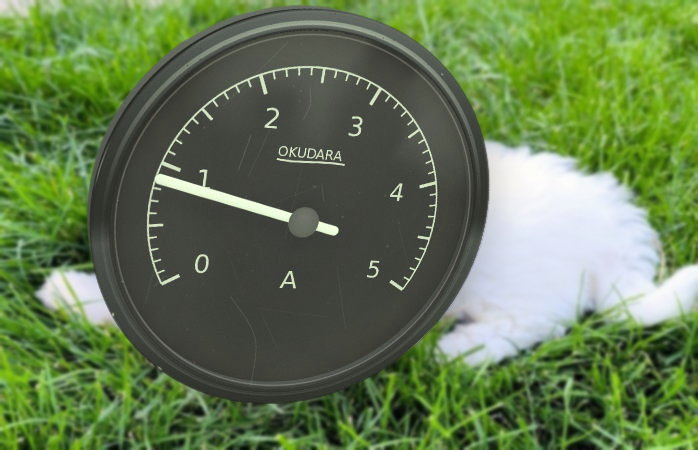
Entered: 0.9 A
